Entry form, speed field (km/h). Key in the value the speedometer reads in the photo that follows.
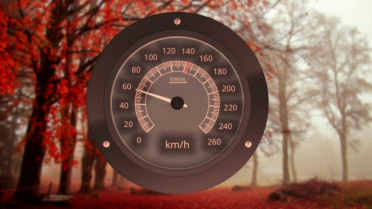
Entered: 60 km/h
